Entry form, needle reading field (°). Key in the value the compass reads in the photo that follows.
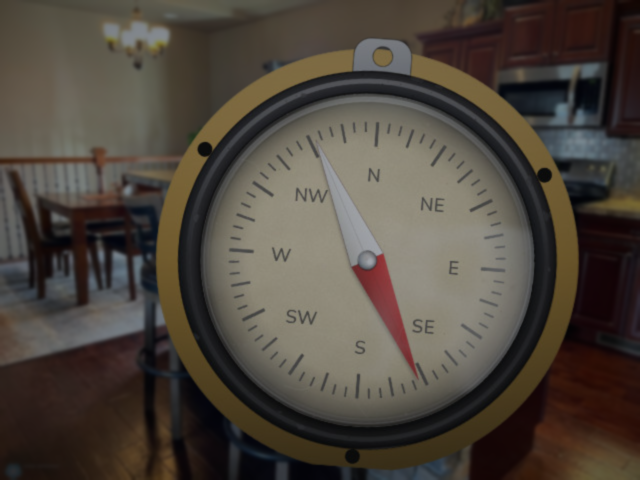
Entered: 152.5 °
